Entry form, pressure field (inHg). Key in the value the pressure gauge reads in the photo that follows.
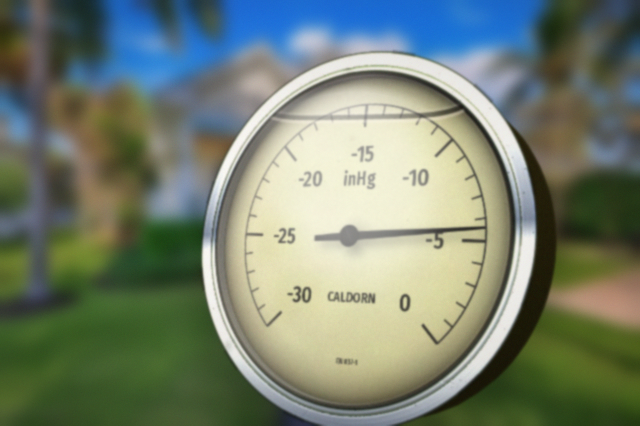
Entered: -5.5 inHg
